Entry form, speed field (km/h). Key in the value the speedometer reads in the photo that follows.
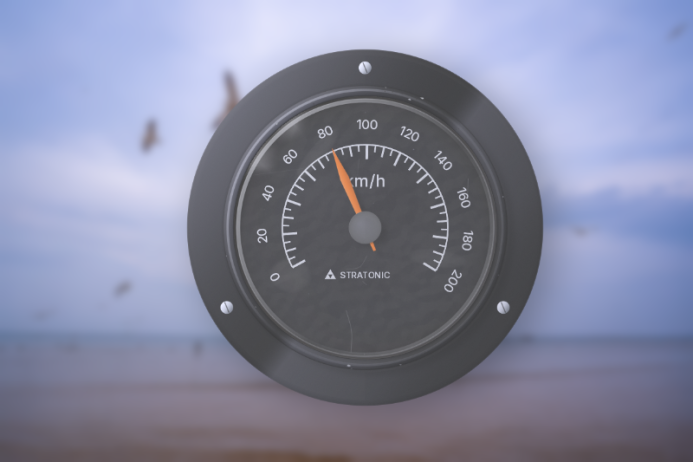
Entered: 80 km/h
